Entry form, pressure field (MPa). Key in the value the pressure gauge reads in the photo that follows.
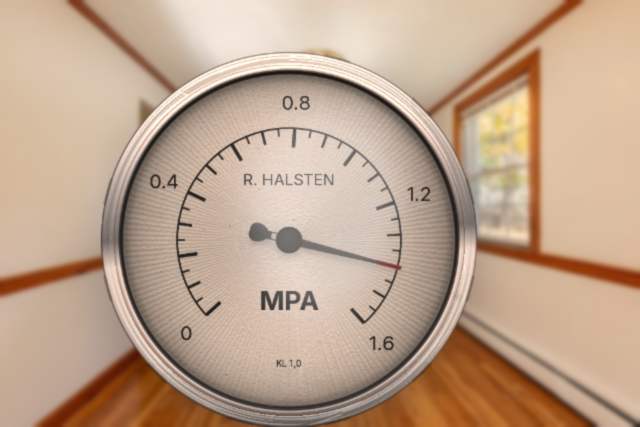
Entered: 1.4 MPa
